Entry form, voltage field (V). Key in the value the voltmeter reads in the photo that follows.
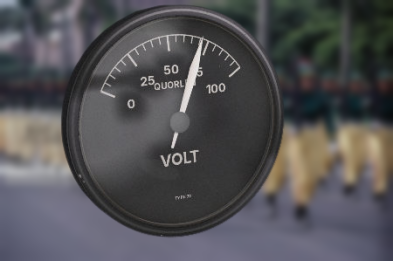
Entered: 70 V
